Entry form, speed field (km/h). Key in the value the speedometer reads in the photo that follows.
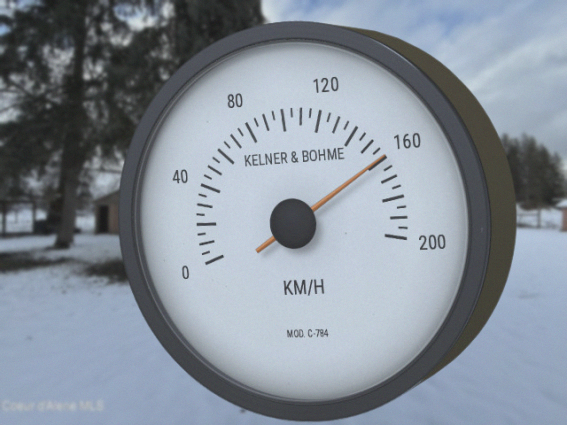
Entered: 160 km/h
